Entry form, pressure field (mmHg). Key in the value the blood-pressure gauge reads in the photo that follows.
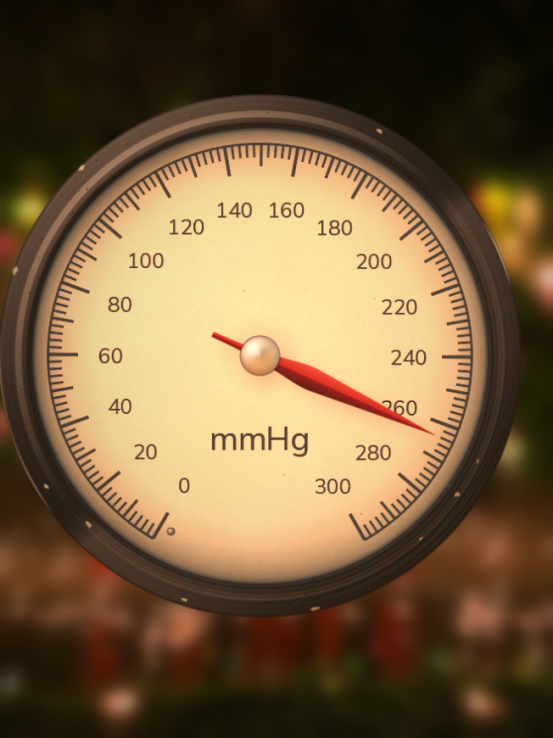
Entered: 264 mmHg
